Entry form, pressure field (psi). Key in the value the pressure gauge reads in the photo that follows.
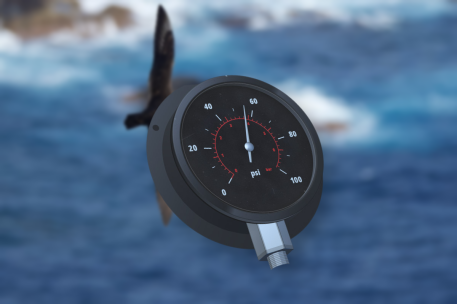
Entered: 55 psi
